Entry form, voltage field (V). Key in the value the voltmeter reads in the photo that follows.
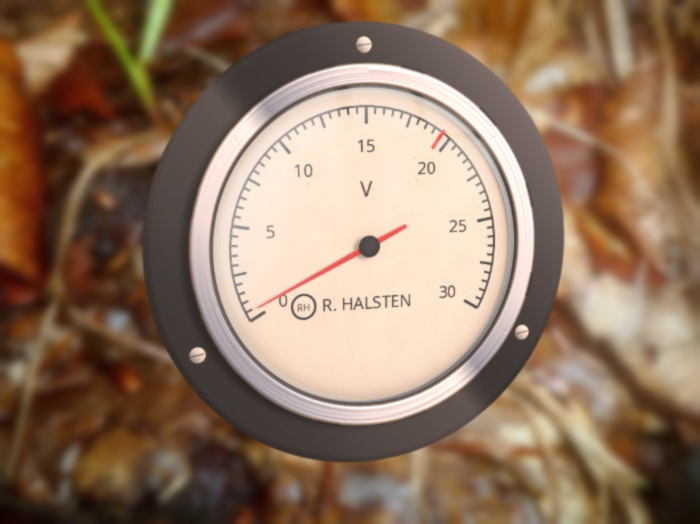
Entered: 0.5 V
